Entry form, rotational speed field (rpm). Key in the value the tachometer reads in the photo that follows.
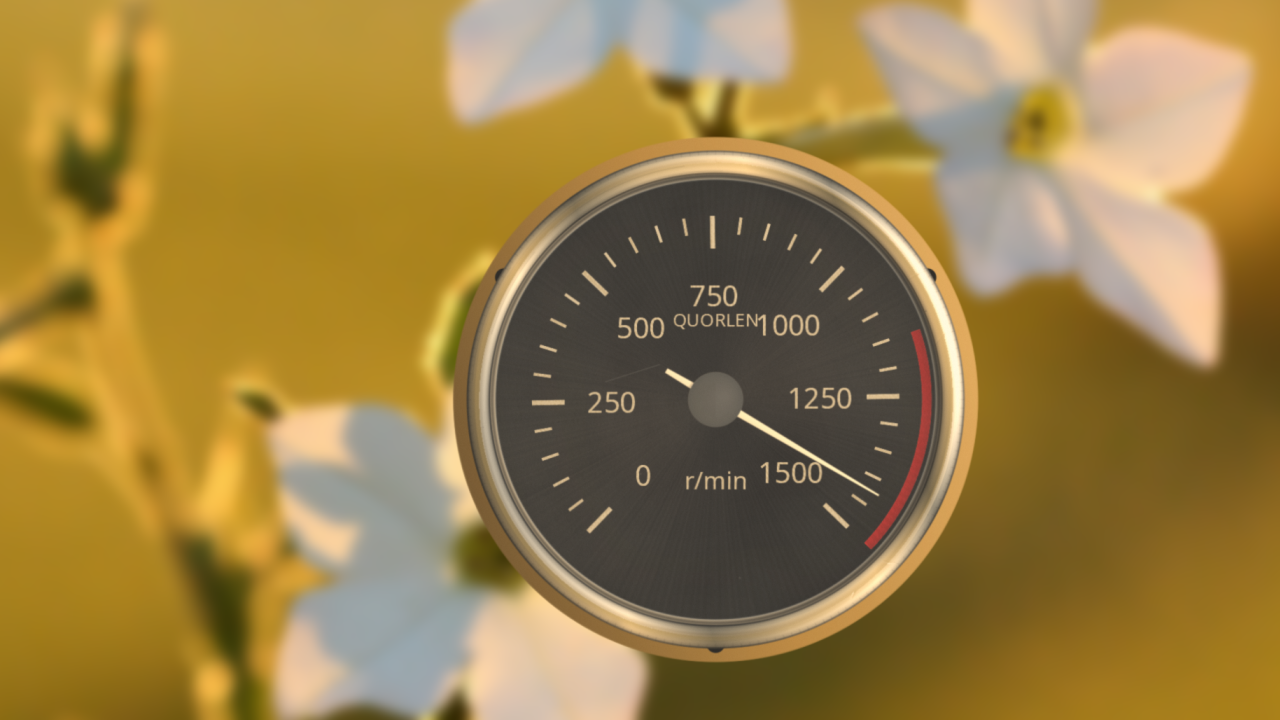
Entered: 1425 rpm
